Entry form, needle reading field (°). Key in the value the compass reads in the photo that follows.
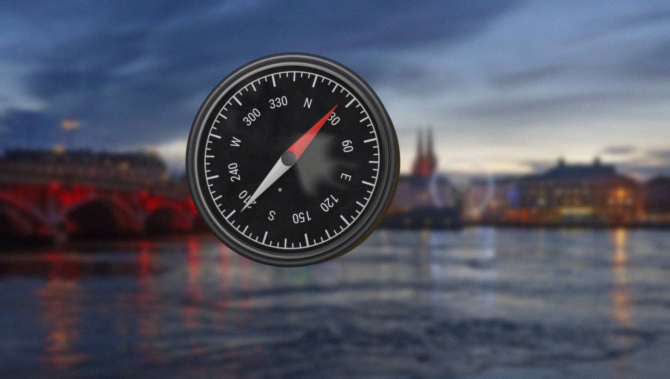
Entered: 25 °
